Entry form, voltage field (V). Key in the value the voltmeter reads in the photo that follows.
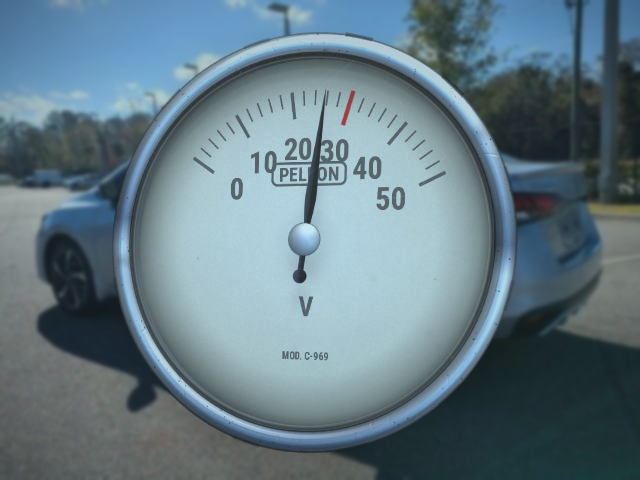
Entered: 26 V
